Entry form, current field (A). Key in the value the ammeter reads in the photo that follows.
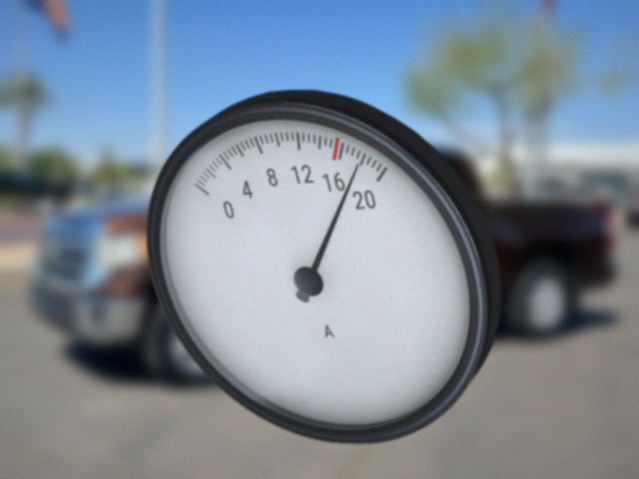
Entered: 18 A
